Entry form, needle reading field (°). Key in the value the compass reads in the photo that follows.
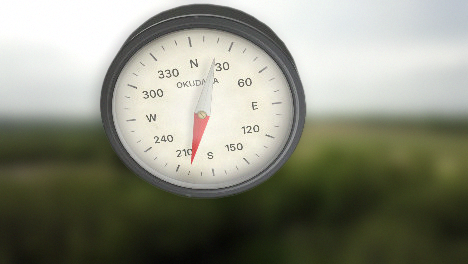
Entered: 200 °
